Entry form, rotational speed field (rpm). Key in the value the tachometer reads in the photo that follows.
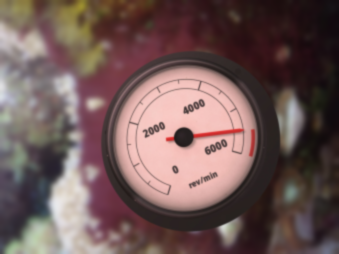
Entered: 5500 rpm
